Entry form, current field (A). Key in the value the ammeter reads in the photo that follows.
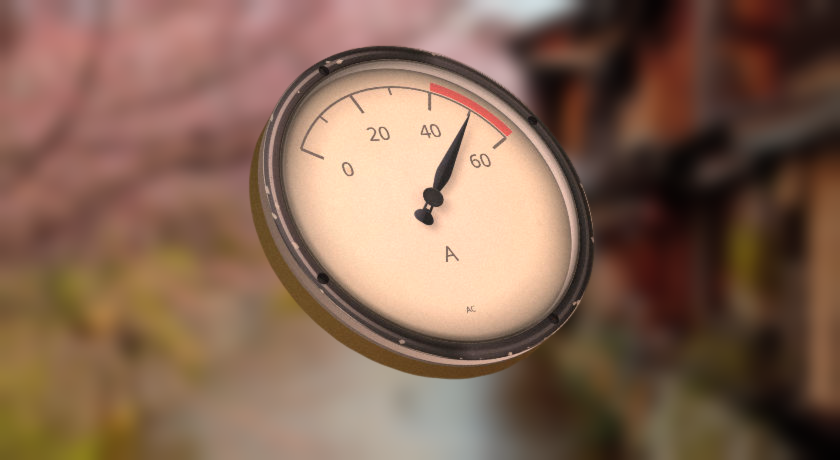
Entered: 50 A
